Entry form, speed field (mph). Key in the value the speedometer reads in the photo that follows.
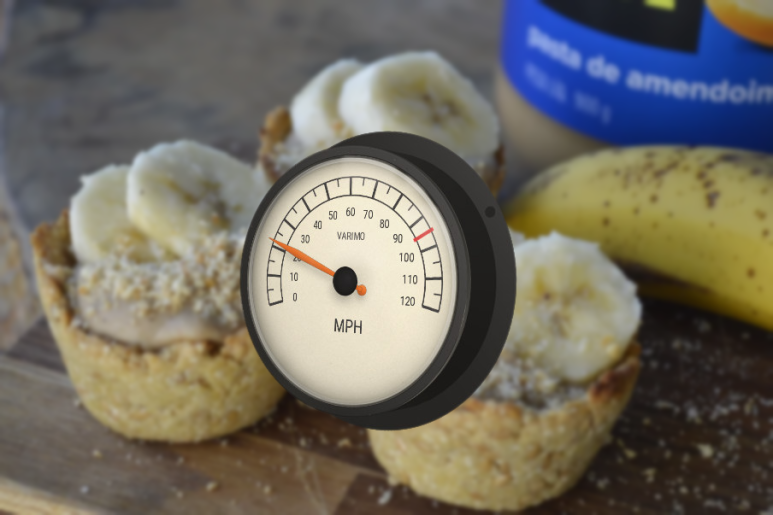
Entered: 22.5 mph
